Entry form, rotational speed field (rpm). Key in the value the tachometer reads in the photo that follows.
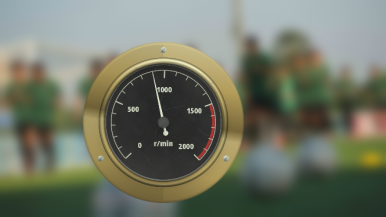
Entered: 900 rpm
